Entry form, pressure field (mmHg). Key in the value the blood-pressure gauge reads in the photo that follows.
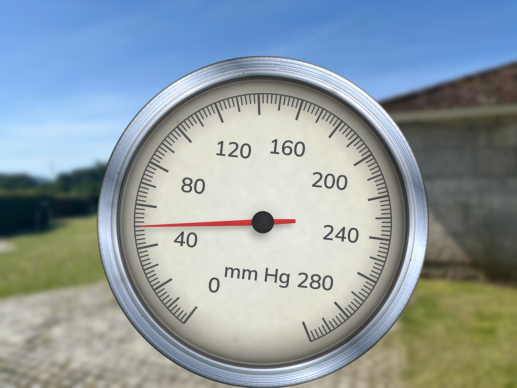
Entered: 50 mmHg
